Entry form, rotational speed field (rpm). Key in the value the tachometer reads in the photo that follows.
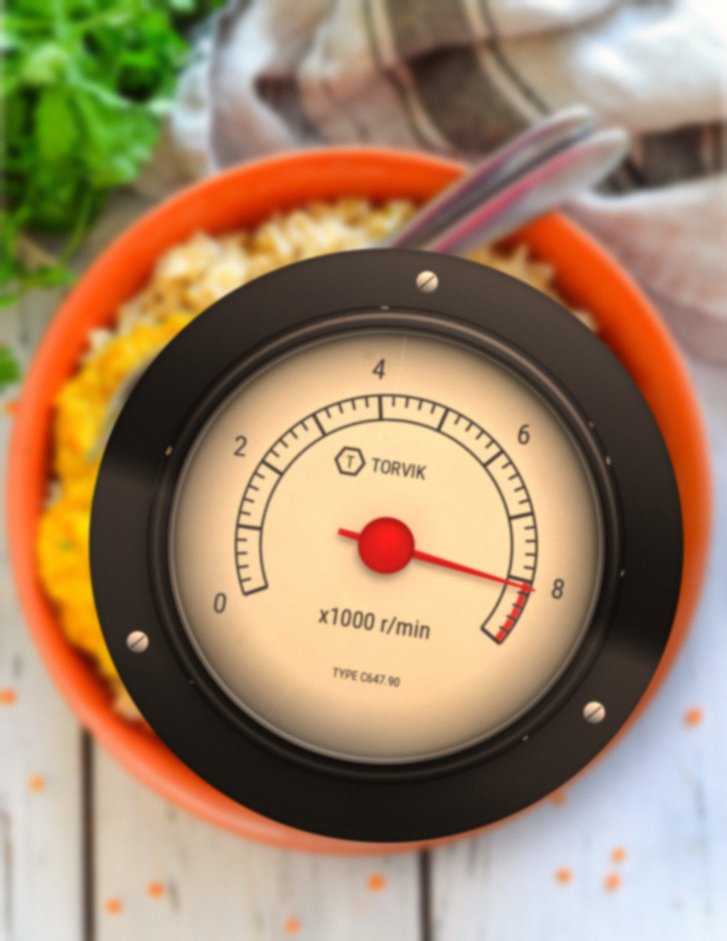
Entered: 8100 rpm
